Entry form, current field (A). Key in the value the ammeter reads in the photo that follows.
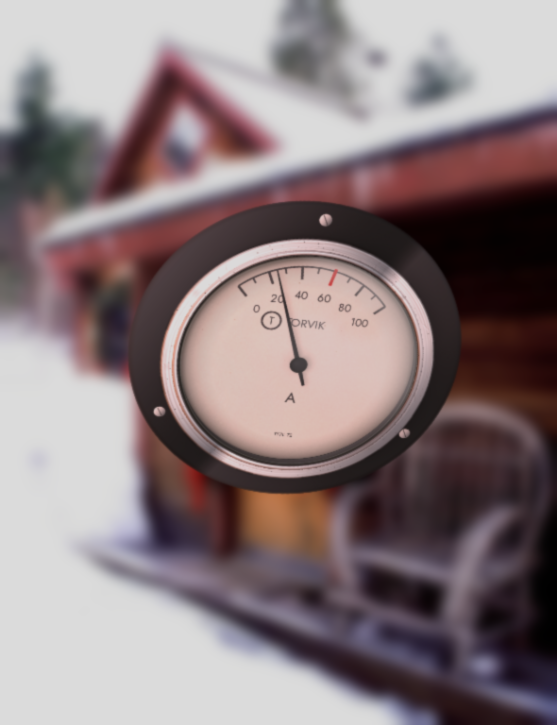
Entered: 25 A
